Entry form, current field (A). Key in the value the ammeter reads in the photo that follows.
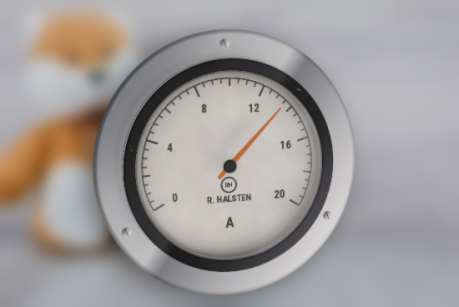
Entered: 13.5 A
